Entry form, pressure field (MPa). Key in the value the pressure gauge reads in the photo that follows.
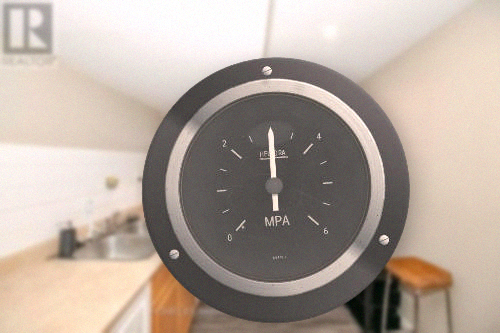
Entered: 3 MPa
